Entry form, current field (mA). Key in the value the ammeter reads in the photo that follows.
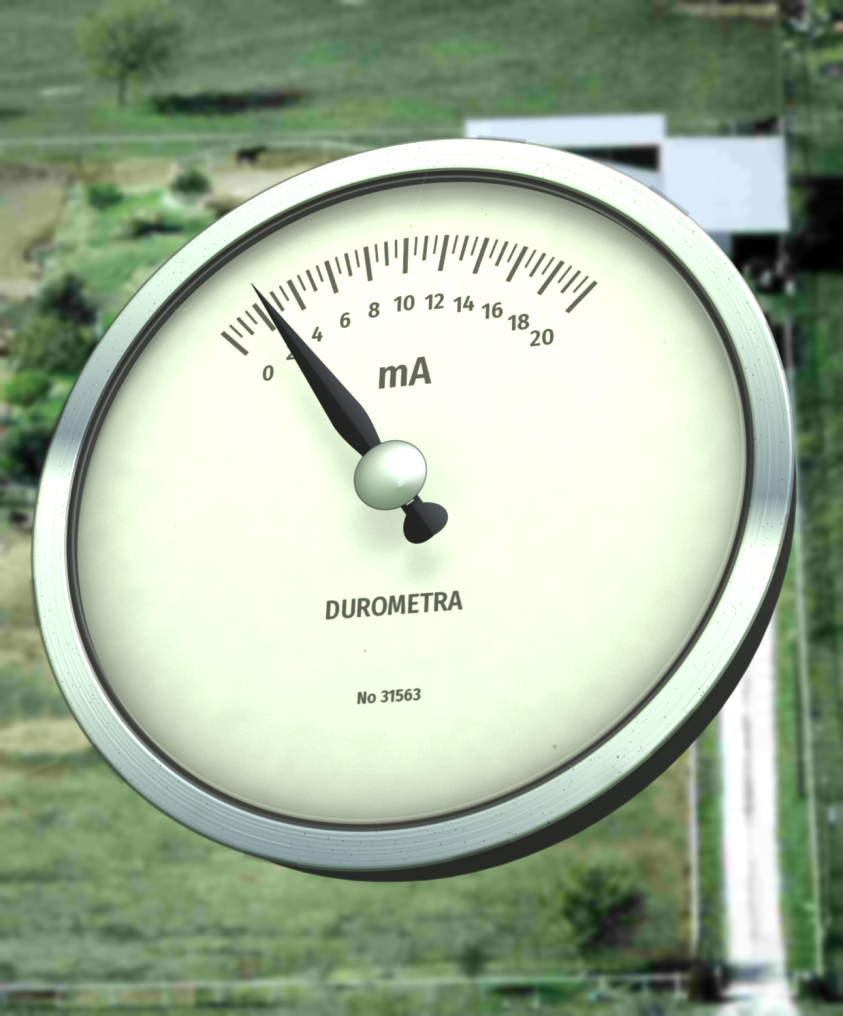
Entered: 2.5 mA
